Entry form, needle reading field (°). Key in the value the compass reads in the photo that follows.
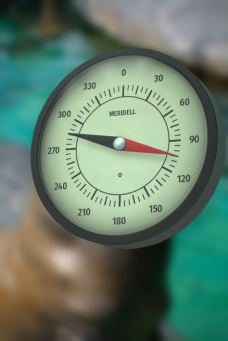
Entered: 105 °
